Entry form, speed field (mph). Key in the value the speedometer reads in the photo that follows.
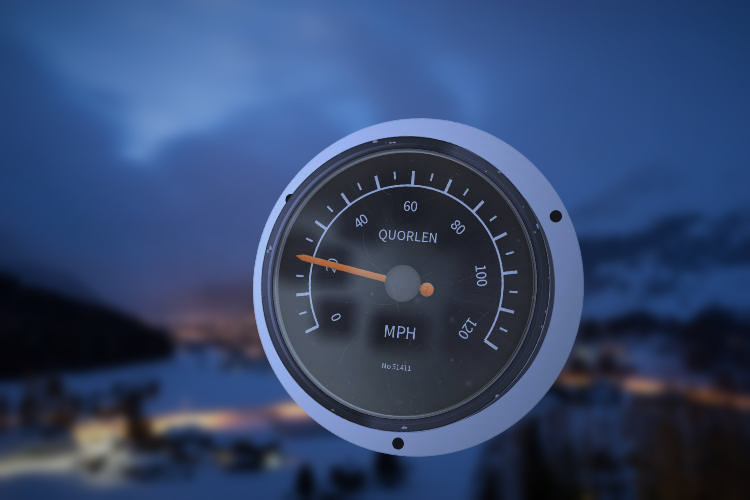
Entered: 20 mph
